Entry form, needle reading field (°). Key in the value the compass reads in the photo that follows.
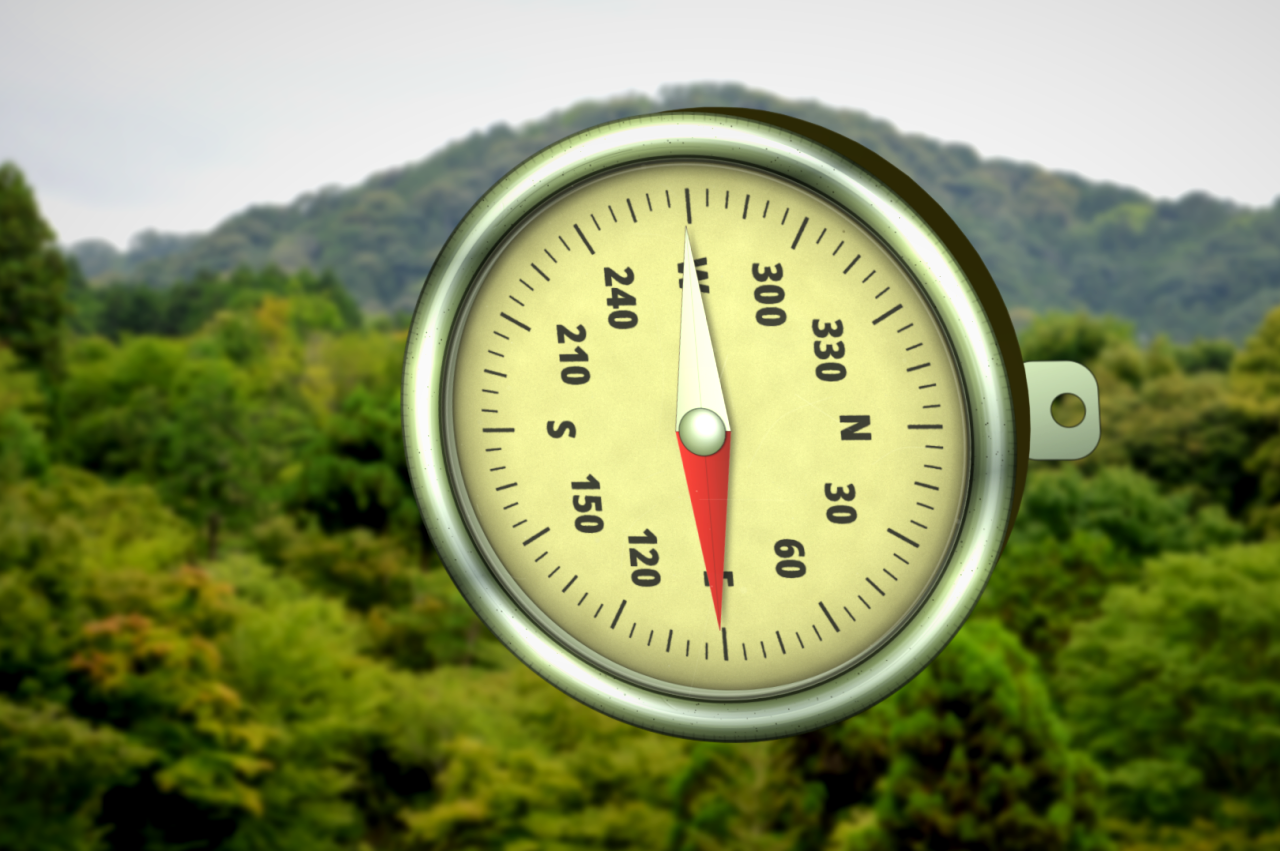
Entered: 90 °
